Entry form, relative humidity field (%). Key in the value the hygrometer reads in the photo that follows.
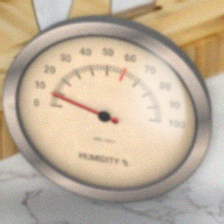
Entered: 10 %
